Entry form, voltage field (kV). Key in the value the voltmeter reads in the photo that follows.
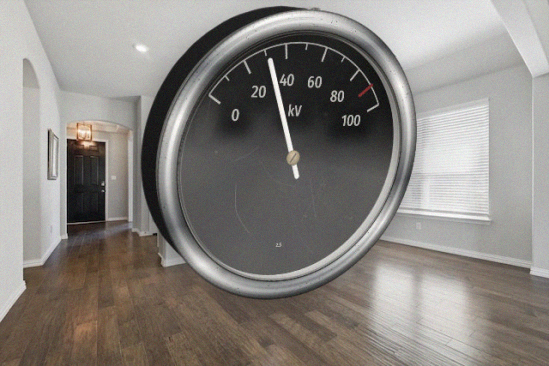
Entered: 30 kV
